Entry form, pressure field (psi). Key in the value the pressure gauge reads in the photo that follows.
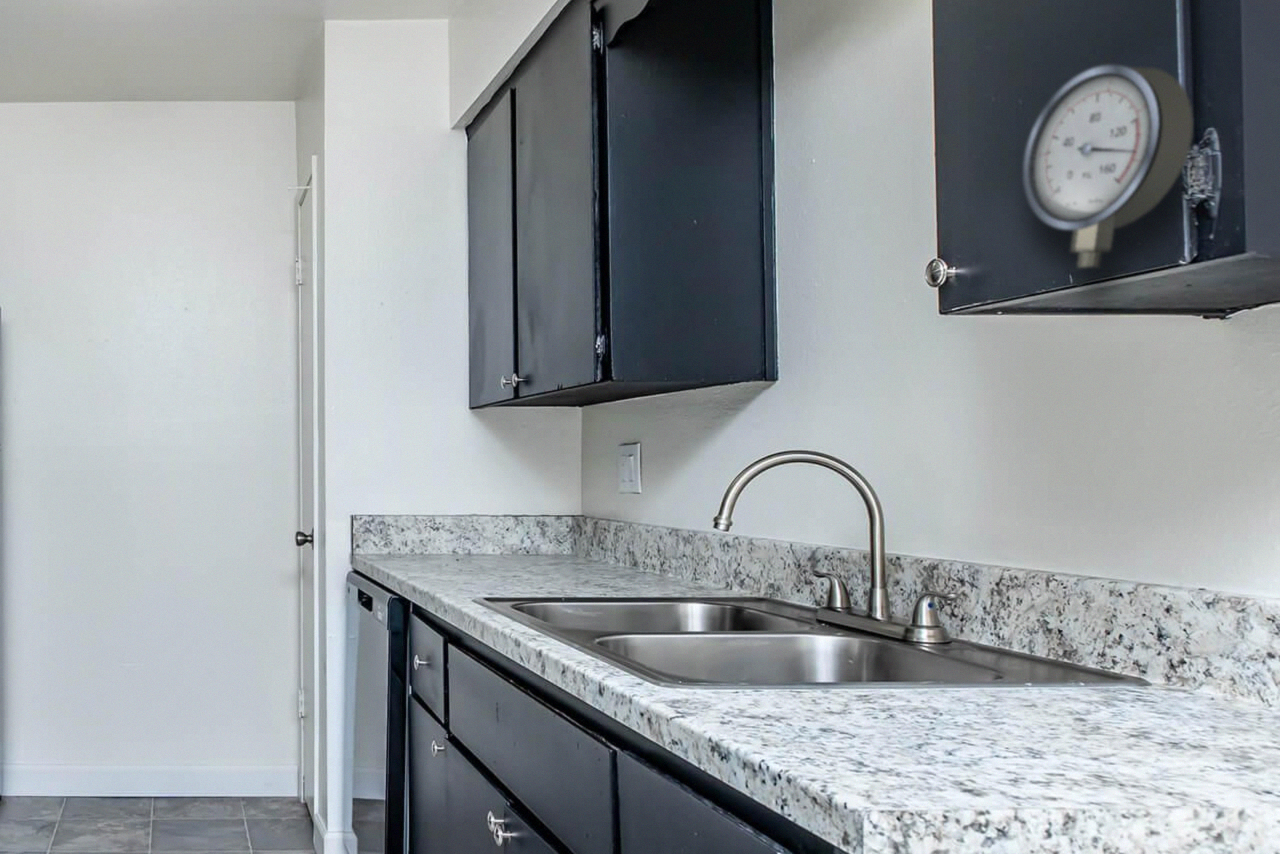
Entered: 140 psi
